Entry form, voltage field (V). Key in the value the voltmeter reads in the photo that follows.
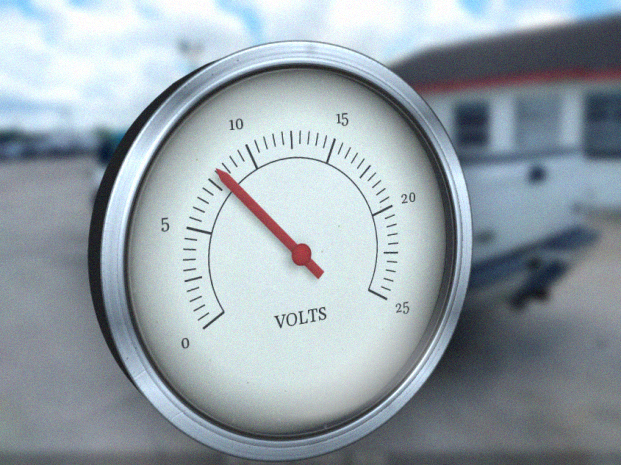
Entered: 8 V
